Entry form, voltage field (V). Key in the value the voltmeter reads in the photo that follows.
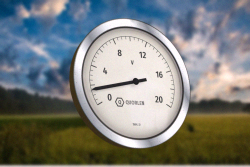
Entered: 1.5 V
